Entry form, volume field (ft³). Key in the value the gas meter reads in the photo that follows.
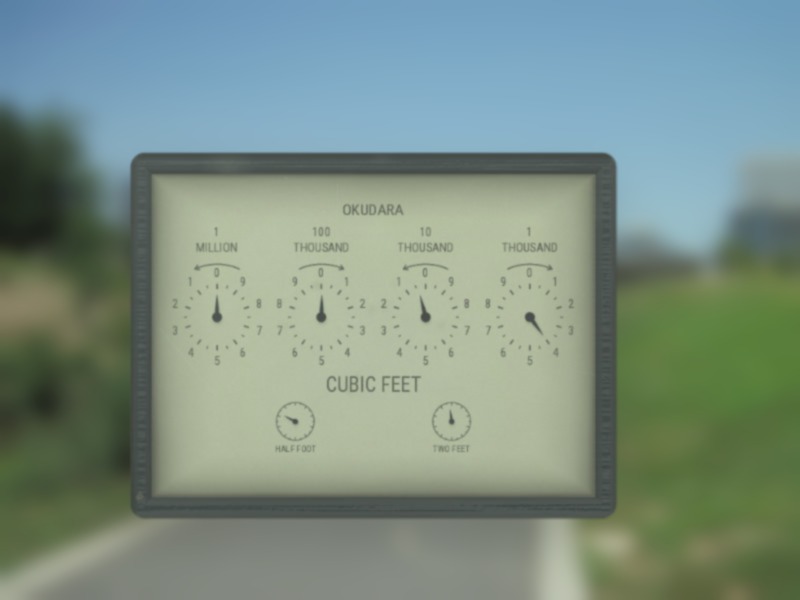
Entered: 400 ft³
